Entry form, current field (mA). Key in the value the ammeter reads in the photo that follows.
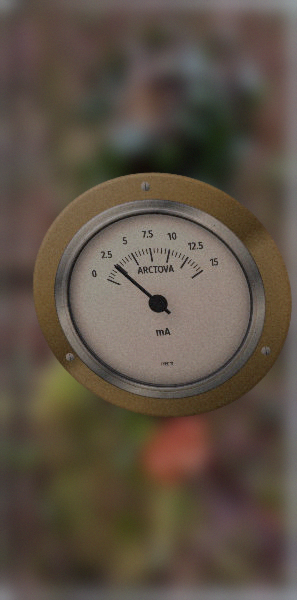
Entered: 2.5 mA
